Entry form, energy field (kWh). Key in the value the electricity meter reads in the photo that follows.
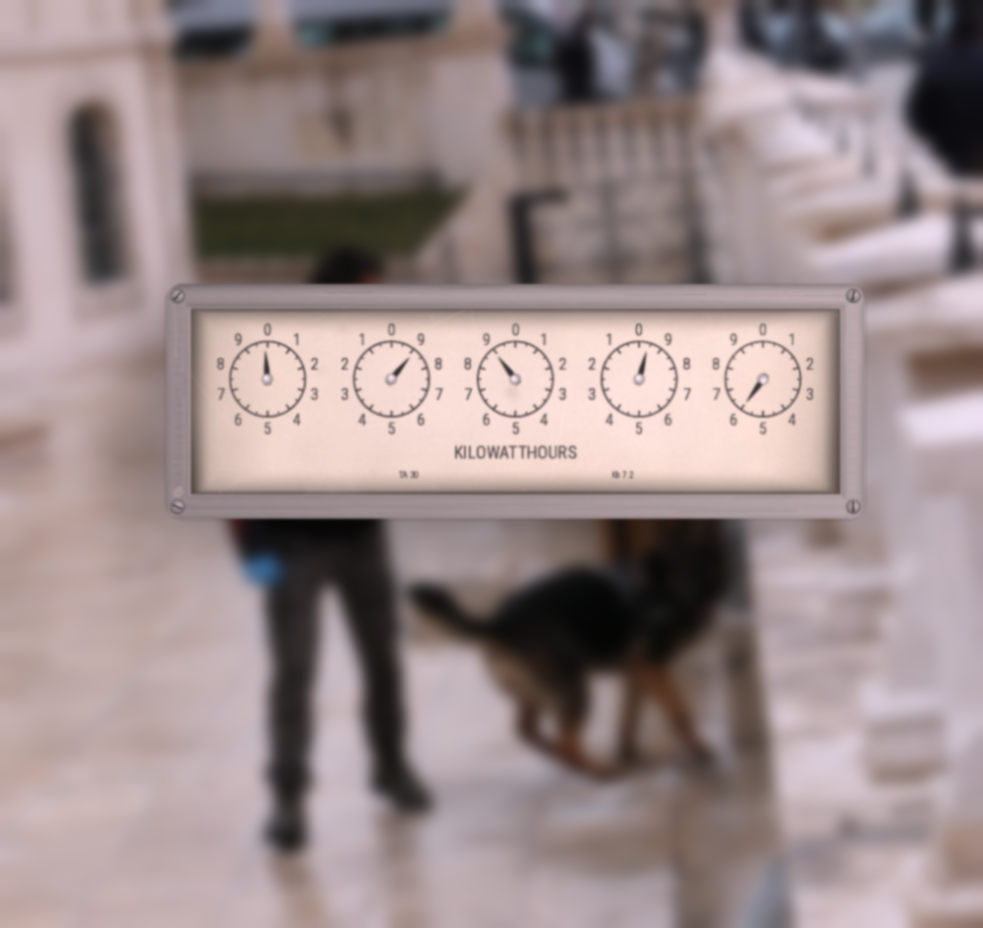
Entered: 98896 kWh
